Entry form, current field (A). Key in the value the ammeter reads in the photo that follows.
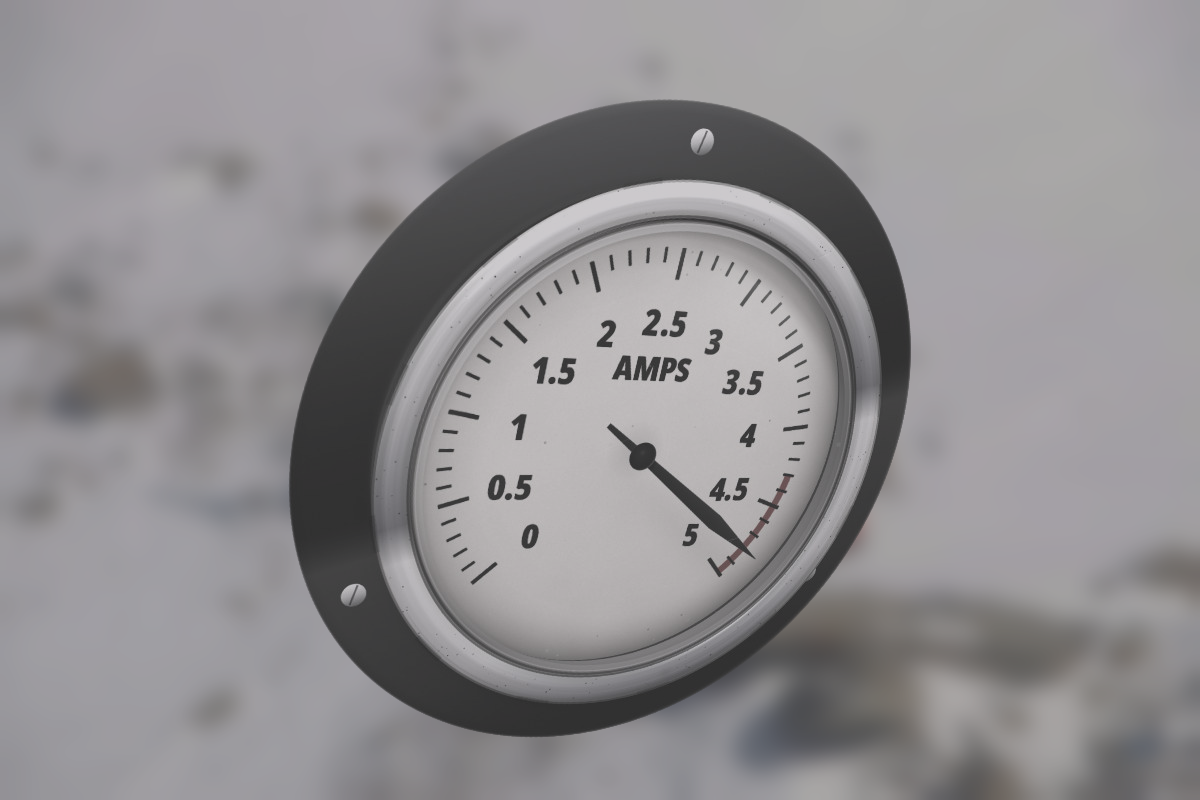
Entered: 4.8 A
